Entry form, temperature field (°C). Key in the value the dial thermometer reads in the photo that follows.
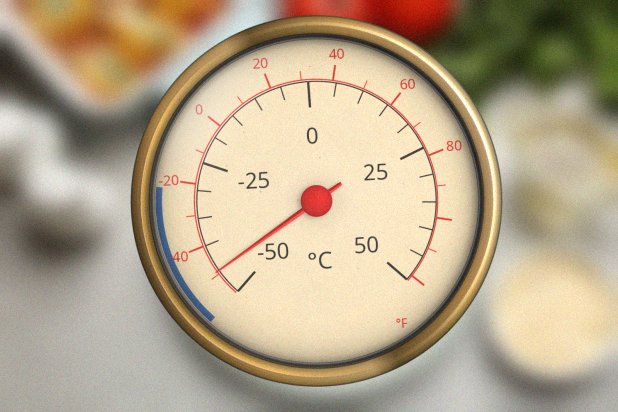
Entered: -45 °C
